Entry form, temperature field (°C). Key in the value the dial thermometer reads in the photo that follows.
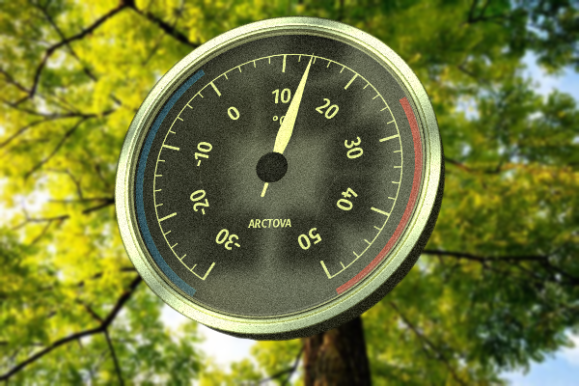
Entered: 14 °C
